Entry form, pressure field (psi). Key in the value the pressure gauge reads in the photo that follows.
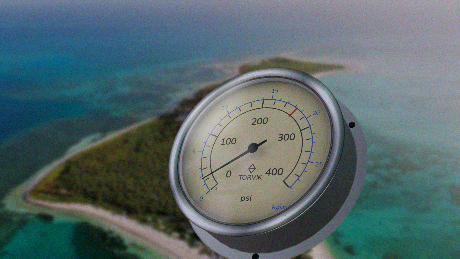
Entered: 20 psi
